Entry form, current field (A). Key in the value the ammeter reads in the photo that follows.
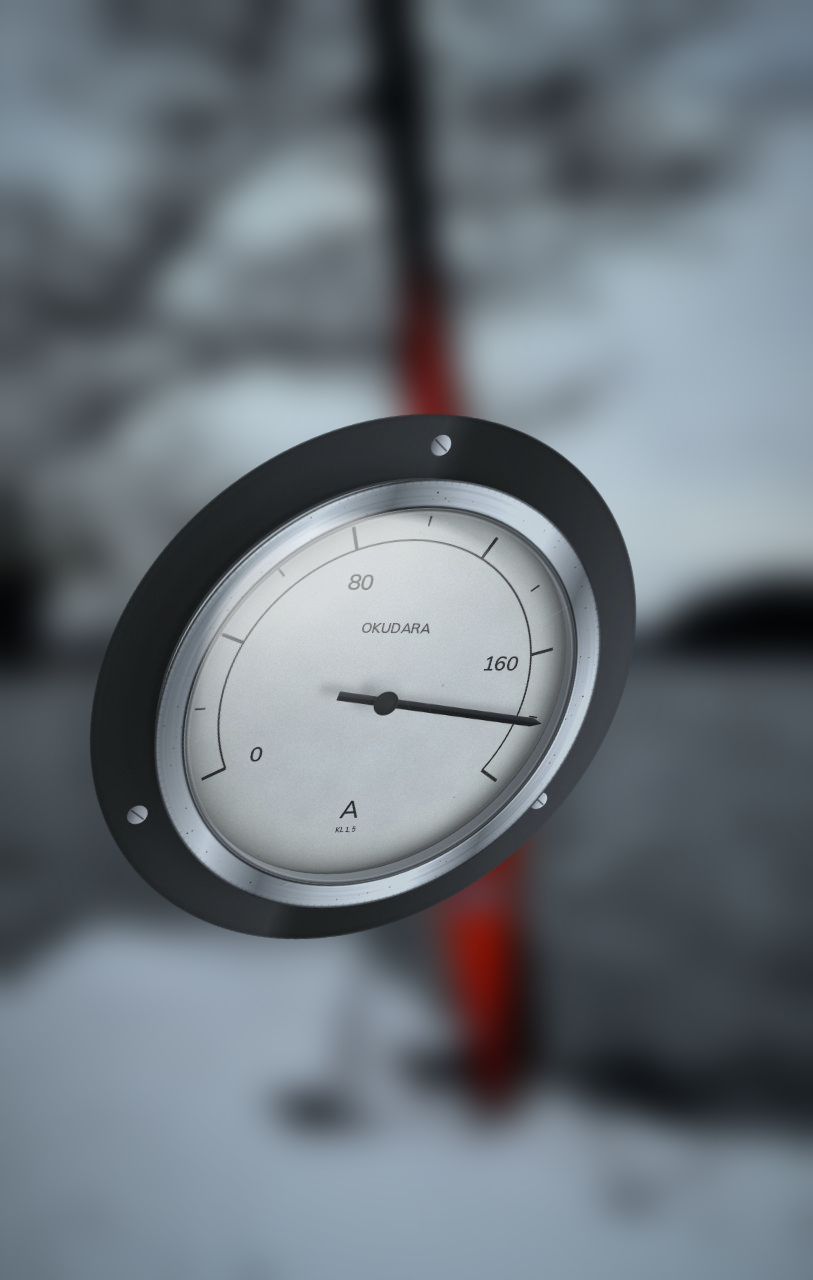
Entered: 180 A
